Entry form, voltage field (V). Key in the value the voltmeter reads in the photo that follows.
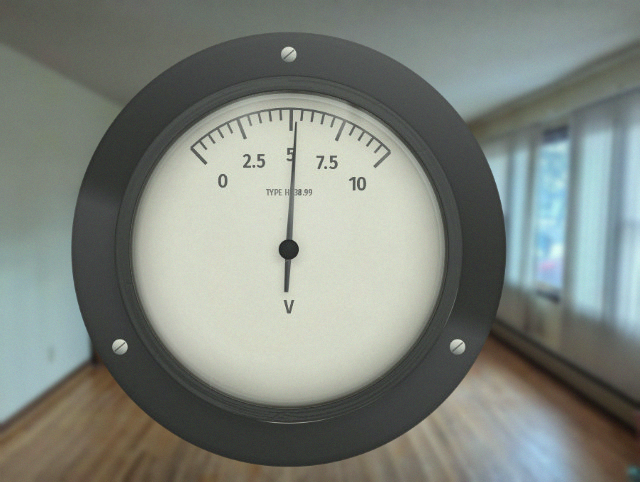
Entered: 5.25 V
